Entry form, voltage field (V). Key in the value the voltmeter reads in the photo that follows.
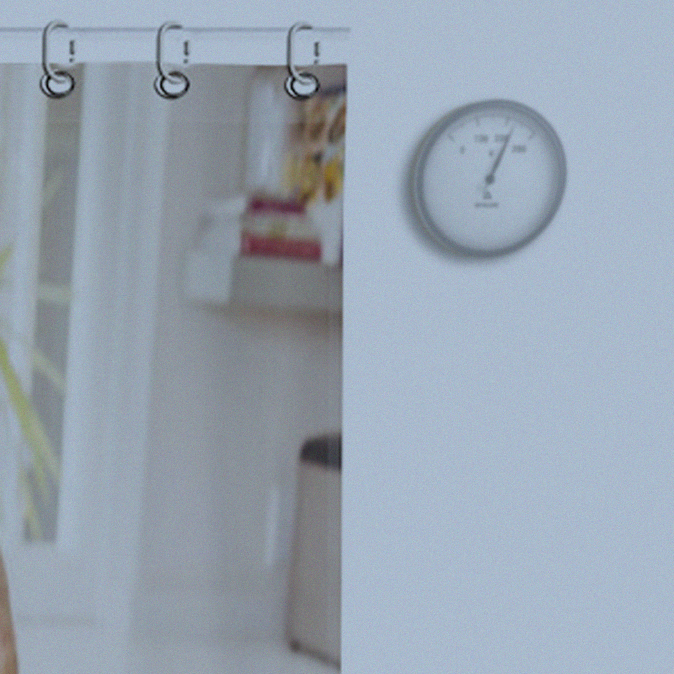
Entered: 225 V
